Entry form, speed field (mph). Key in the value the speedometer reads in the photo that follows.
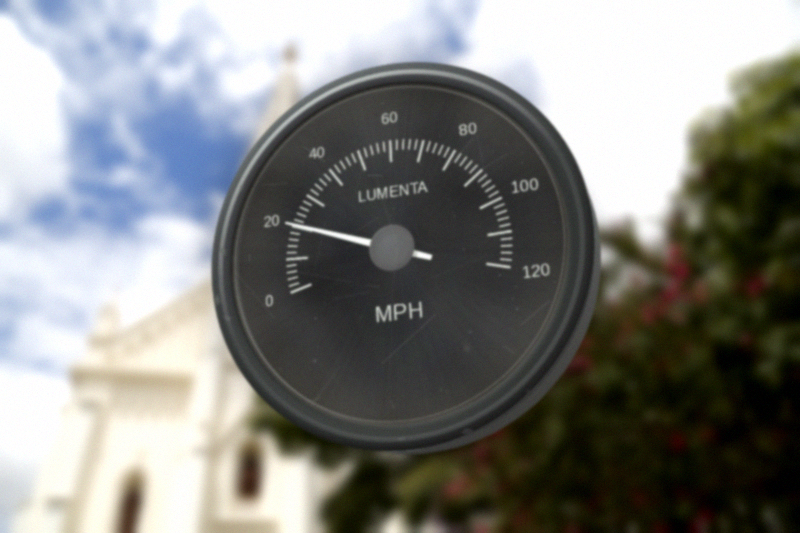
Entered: 20 mph
